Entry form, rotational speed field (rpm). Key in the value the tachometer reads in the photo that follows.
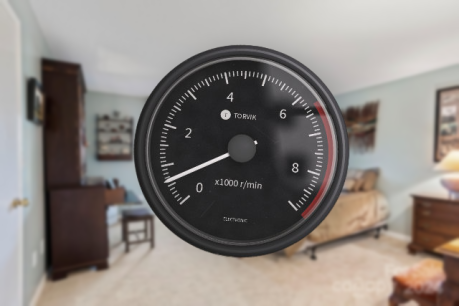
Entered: 600 rpm
